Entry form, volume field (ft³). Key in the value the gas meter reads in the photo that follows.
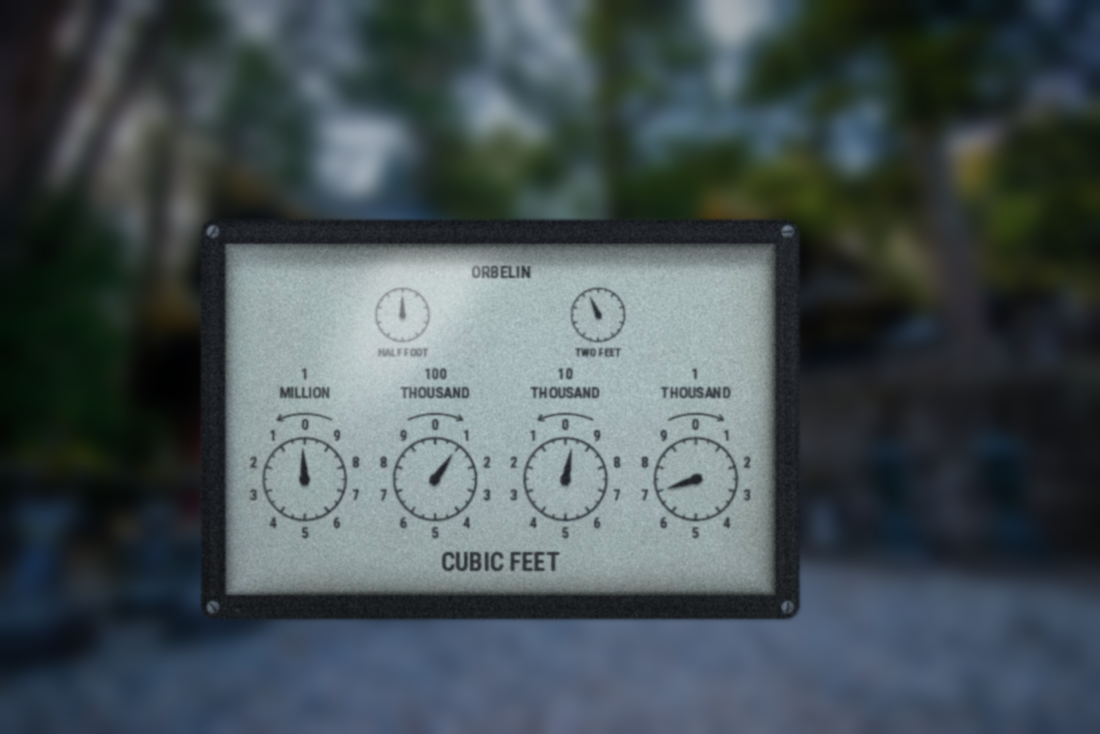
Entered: 9700 ft³
